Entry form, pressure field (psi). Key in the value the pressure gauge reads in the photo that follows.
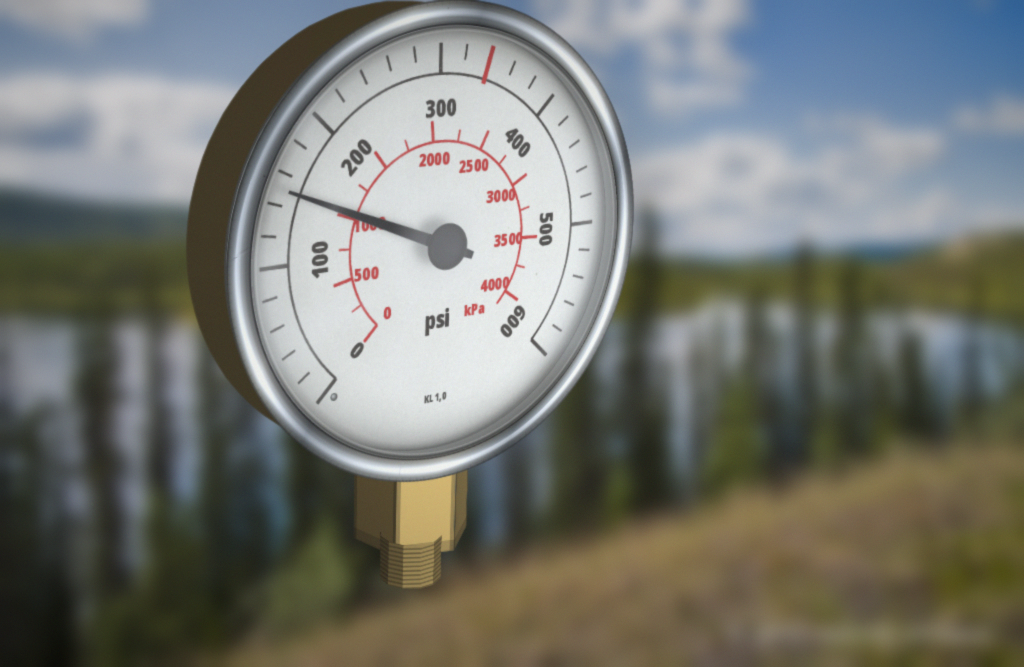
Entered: 150 psi
